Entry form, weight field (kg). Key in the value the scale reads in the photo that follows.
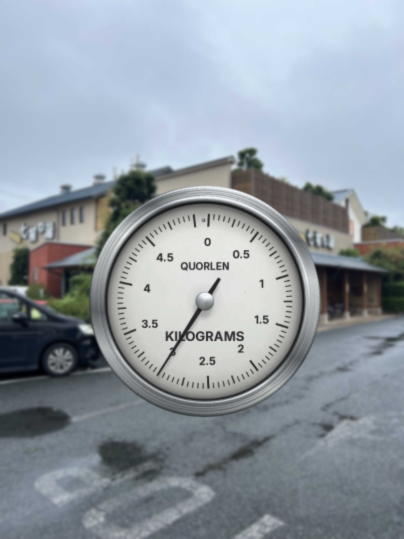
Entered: 3 kg
